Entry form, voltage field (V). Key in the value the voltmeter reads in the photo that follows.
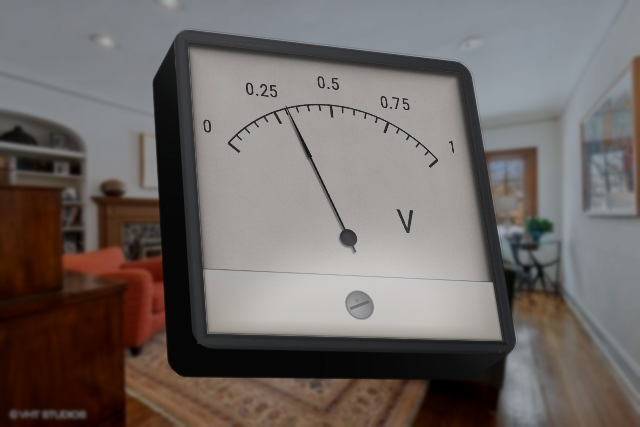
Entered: 0.3 V
